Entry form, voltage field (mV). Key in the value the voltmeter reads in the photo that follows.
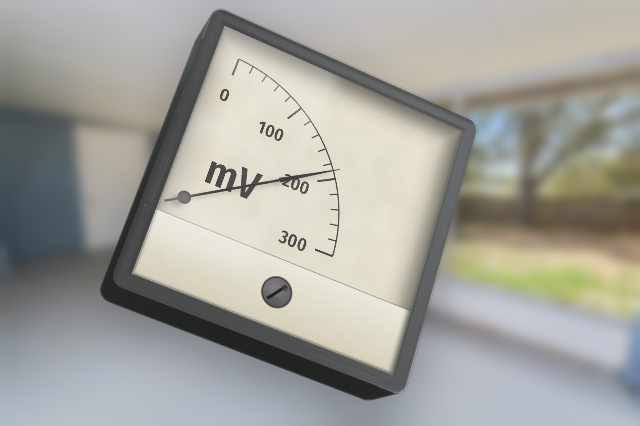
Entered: 190 mV
